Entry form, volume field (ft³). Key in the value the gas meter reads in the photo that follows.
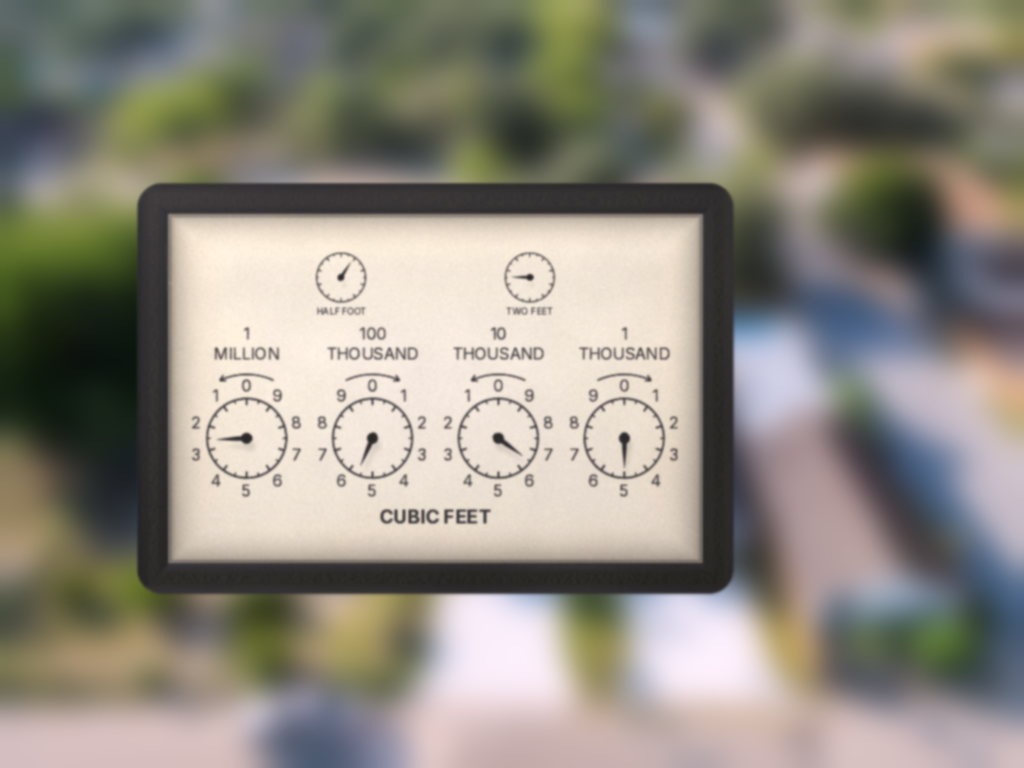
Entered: 256500 ft³
